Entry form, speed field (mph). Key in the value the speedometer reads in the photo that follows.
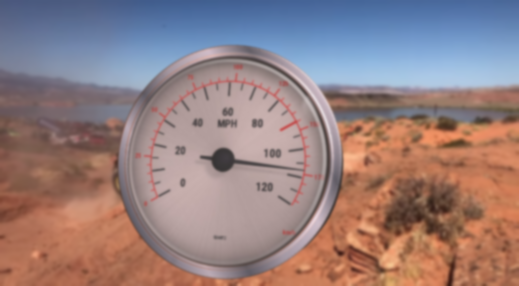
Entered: 107.5 mph
